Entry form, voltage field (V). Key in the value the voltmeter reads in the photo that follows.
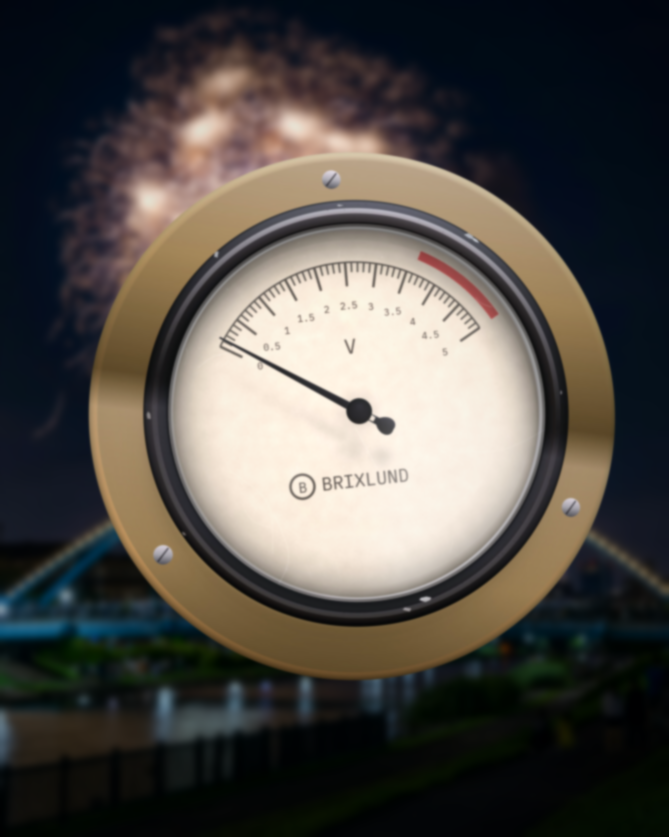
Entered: 0.1 V
